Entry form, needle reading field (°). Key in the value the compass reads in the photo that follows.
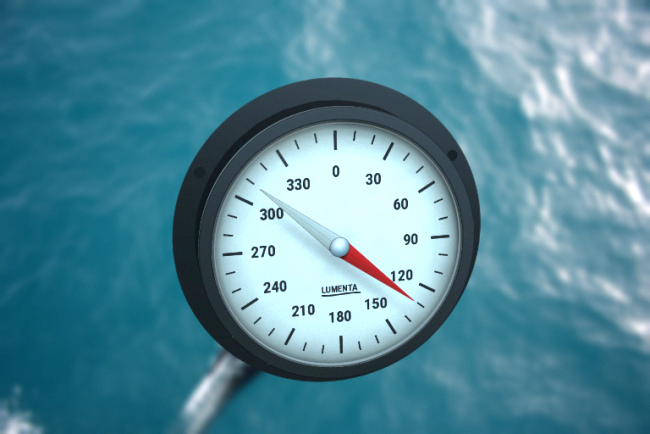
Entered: 130 °
